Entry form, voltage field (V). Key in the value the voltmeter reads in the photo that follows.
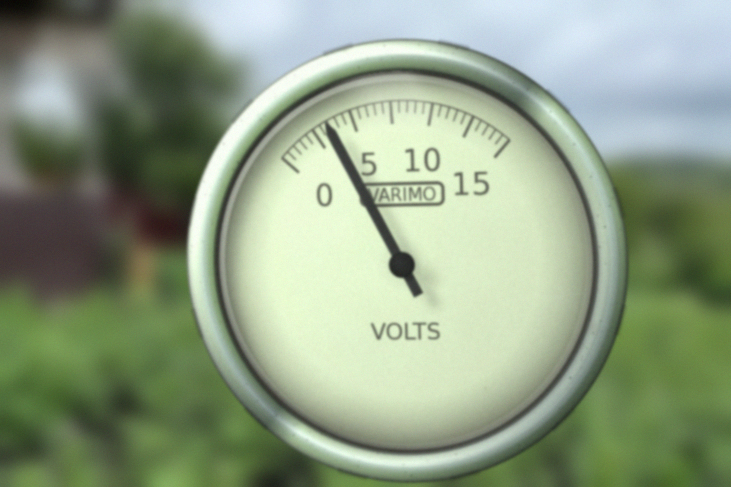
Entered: 3.5 V
